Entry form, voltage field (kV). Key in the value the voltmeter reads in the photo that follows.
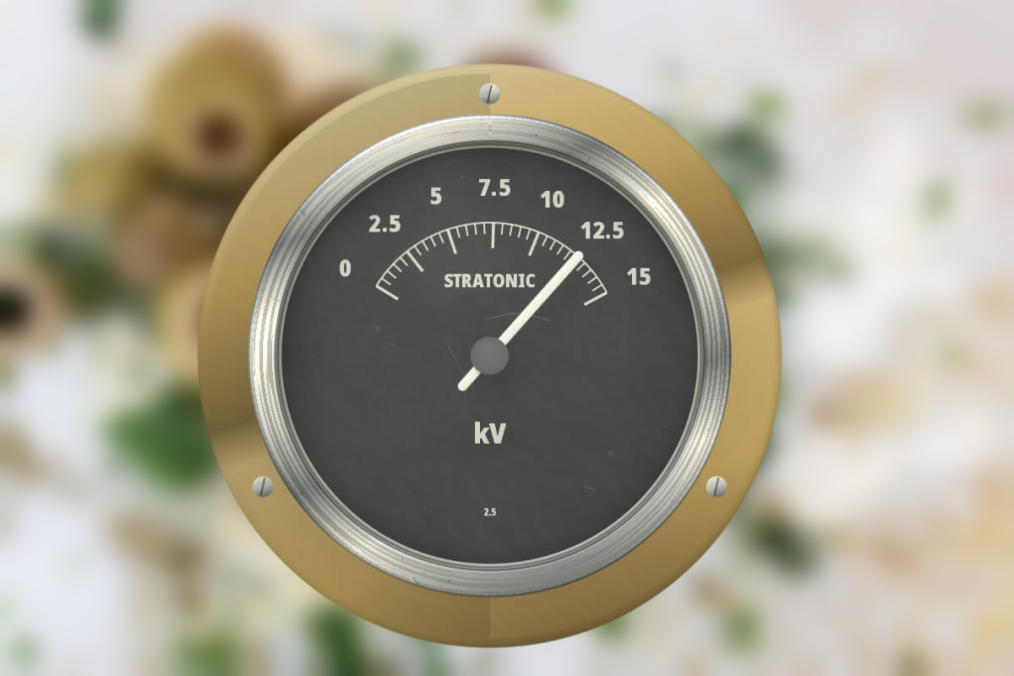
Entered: 12.5 kV
